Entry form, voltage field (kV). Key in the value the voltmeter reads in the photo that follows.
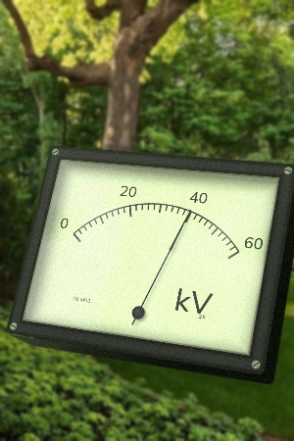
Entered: 40 kV
